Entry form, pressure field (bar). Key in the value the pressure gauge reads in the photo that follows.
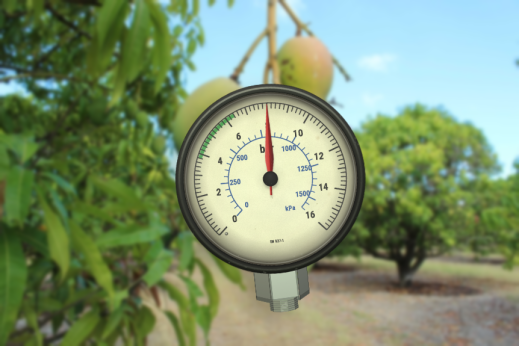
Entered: 8 bar
